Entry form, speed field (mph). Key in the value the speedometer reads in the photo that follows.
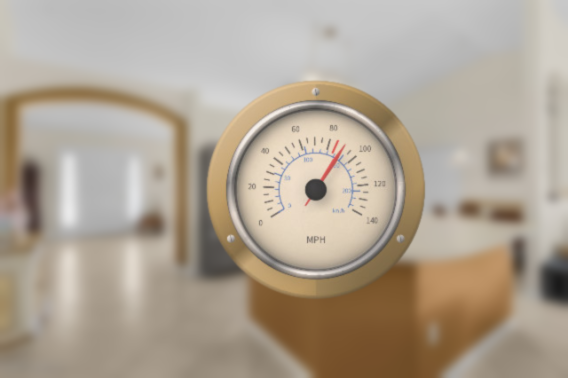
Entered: 90 mph
